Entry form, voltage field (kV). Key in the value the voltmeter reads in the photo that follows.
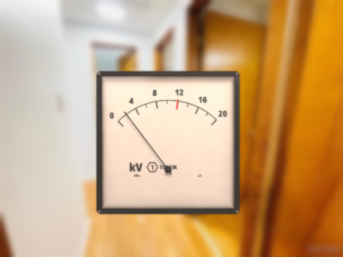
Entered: 2 kV
